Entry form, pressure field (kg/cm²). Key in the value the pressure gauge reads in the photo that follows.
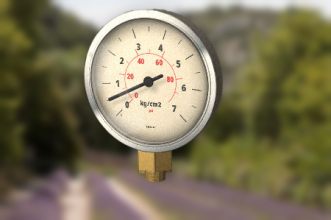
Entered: 0.5 kg/cm²
